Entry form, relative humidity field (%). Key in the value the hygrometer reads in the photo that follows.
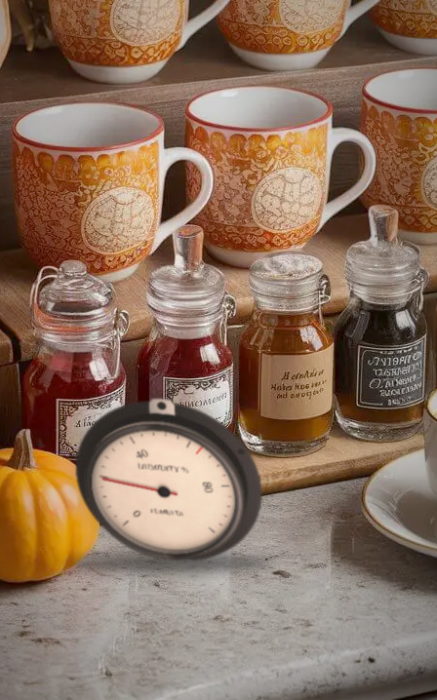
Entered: 20 %
